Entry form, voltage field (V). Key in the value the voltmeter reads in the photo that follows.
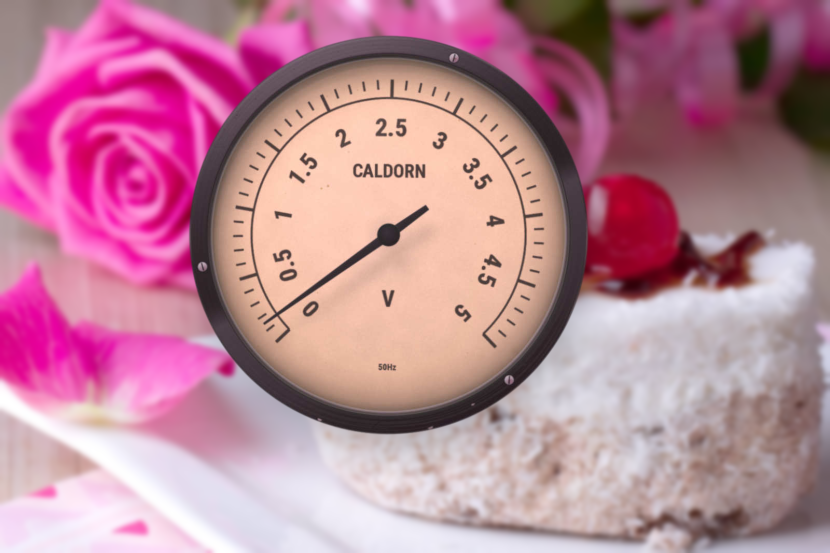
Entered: 0.15 V
